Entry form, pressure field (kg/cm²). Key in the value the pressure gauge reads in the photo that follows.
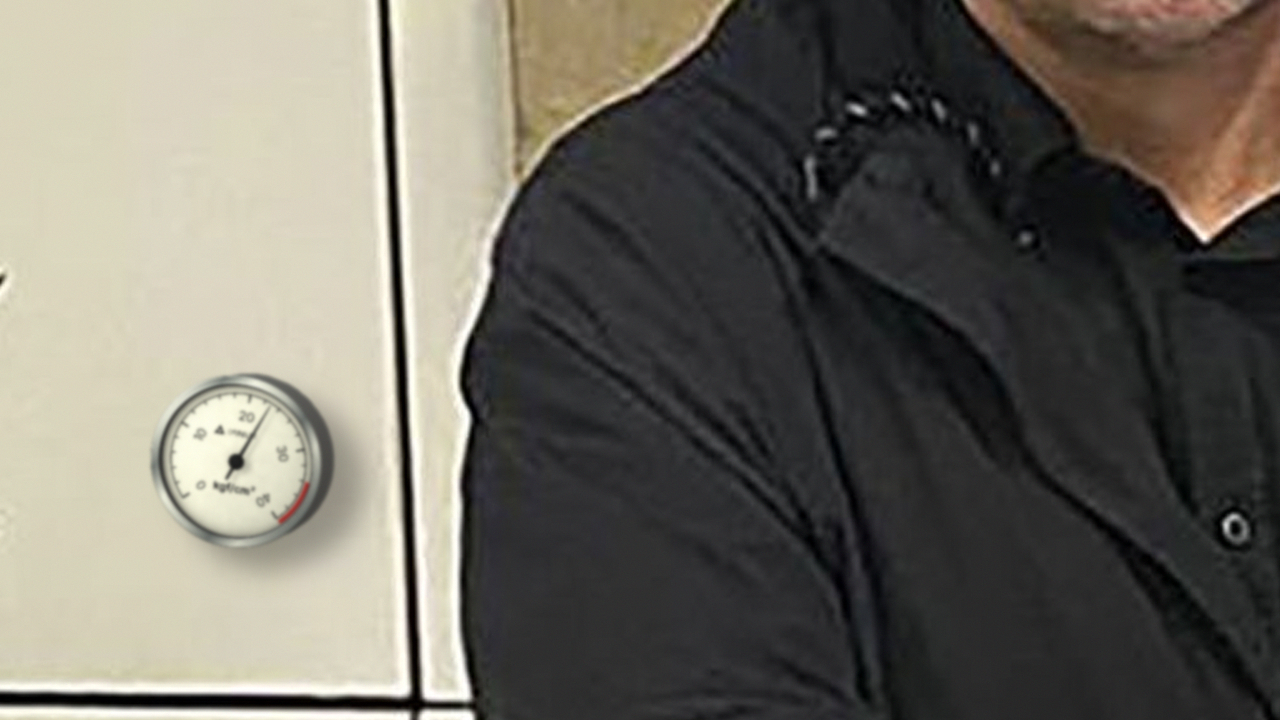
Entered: 23 kg/cm²
